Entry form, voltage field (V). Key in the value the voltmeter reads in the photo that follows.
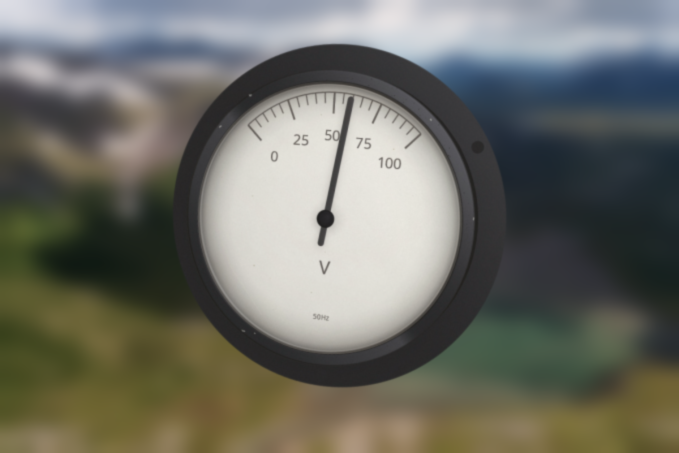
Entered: 60 V
